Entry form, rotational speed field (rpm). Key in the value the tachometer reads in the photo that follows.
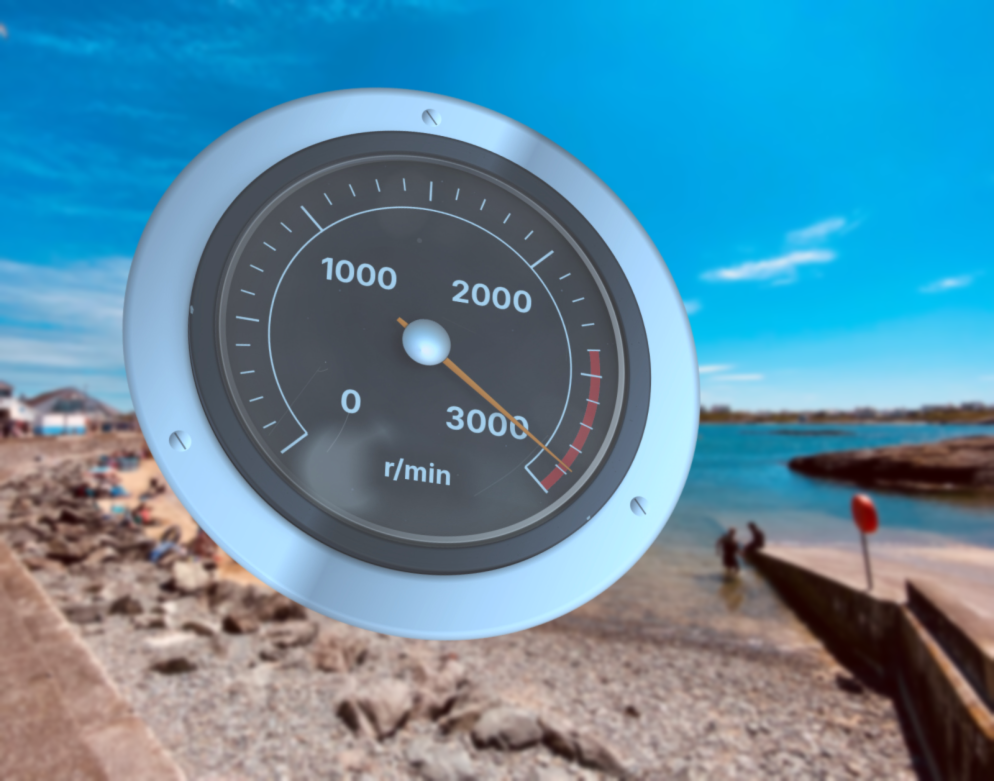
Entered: 2900 rpm
